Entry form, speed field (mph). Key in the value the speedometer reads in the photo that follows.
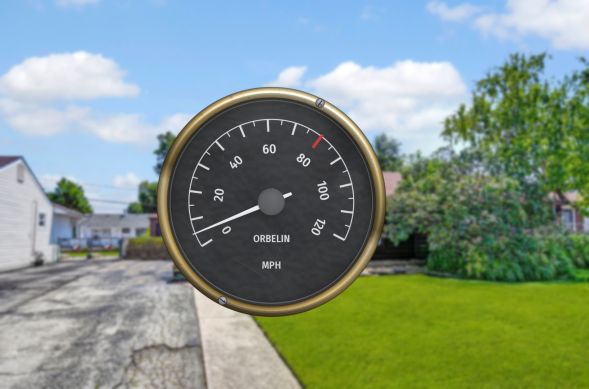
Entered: 5 mph
